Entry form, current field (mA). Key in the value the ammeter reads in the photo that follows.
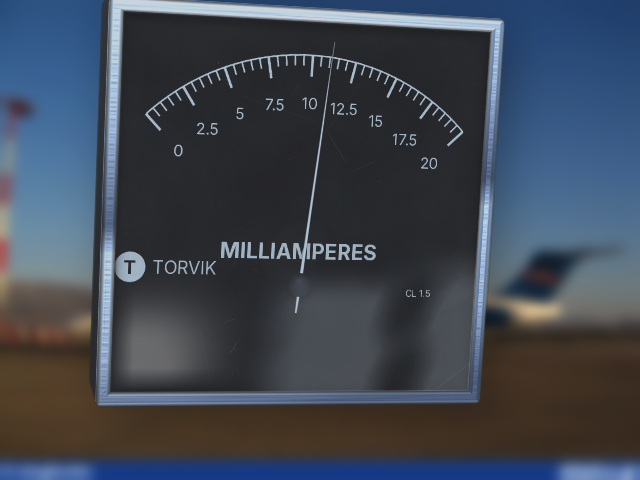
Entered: 11 mA
